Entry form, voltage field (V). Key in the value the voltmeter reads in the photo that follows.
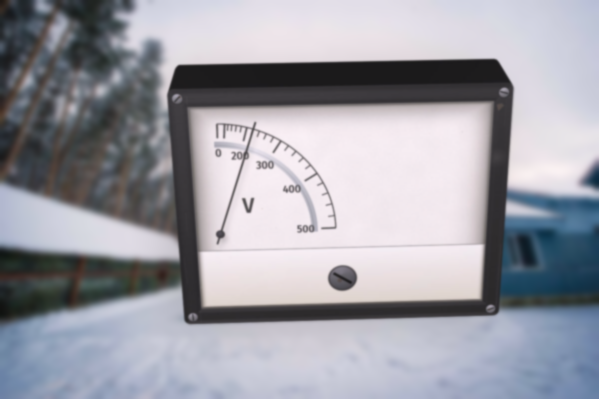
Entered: 220 V
